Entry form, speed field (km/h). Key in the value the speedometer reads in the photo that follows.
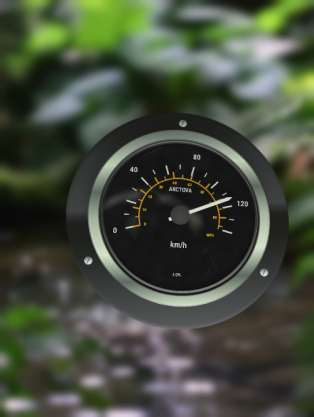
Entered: 115 km/h
